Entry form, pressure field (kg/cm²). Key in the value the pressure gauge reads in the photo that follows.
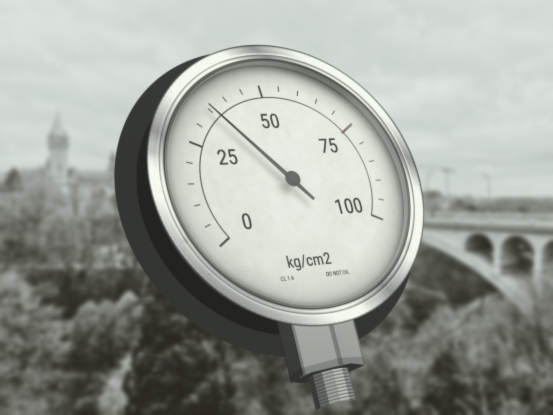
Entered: 35 kg/cm²
